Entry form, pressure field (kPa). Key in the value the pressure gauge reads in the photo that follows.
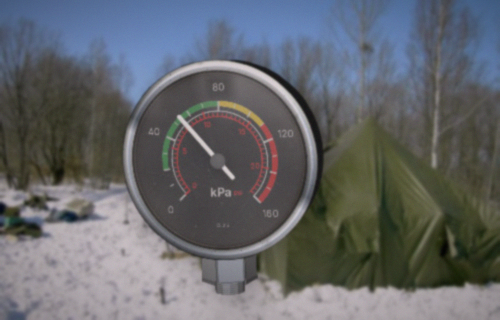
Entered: 55 kPa
